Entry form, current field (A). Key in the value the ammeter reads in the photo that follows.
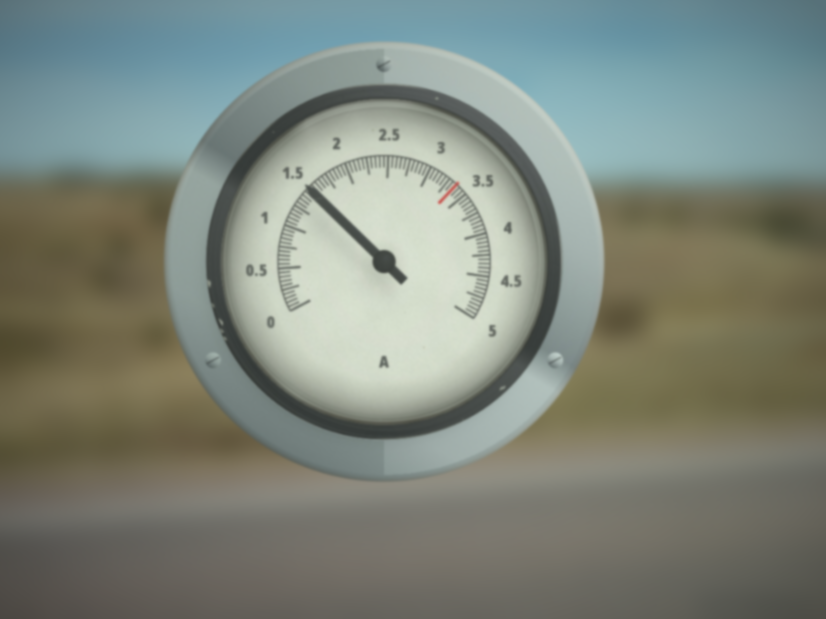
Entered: 1.5 A
